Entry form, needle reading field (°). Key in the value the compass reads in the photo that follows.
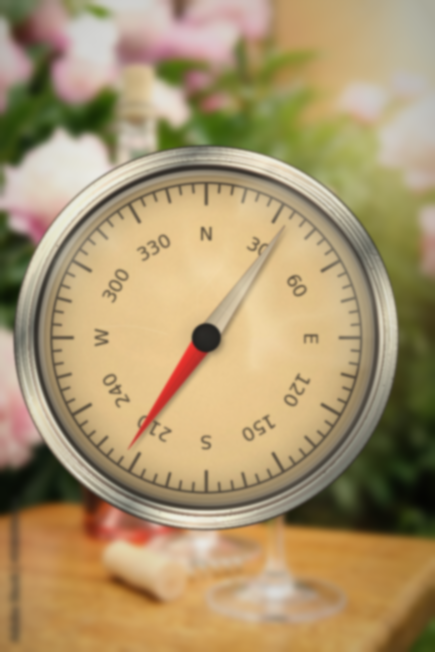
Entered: 215 °
